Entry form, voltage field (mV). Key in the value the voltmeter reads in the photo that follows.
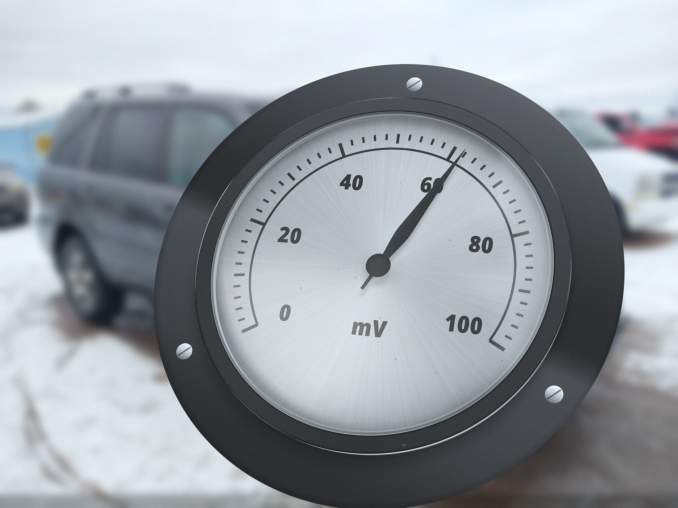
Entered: 62 mV
